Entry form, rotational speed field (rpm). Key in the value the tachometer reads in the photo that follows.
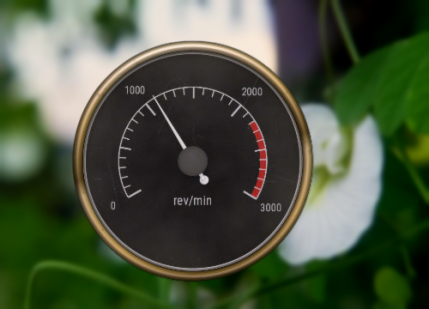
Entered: 1100 rpm
